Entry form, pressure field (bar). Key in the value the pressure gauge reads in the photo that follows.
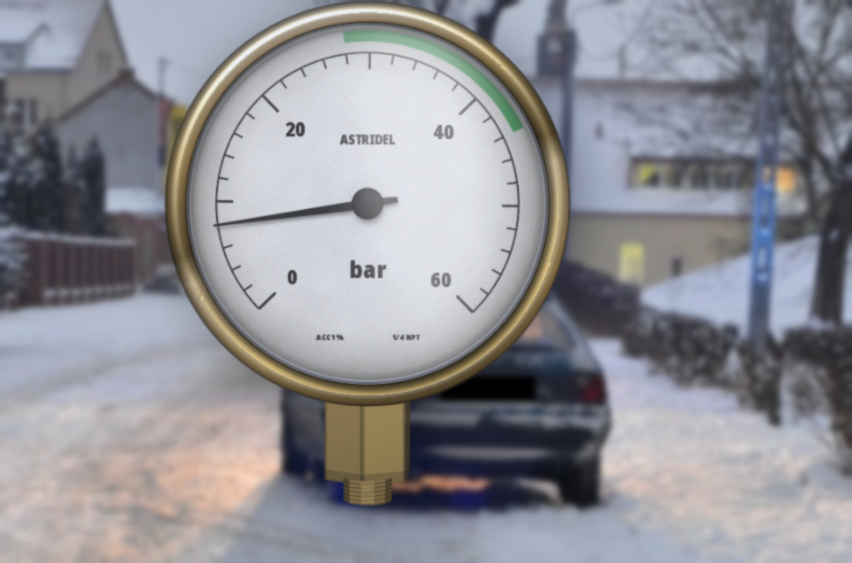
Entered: 8 bar
